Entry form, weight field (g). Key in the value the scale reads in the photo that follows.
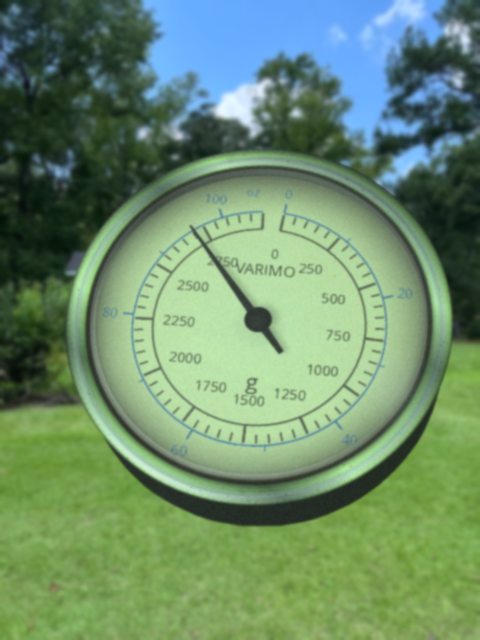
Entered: 2700 g
